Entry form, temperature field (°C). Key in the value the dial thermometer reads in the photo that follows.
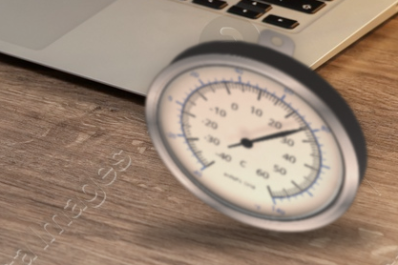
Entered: 25 °C
